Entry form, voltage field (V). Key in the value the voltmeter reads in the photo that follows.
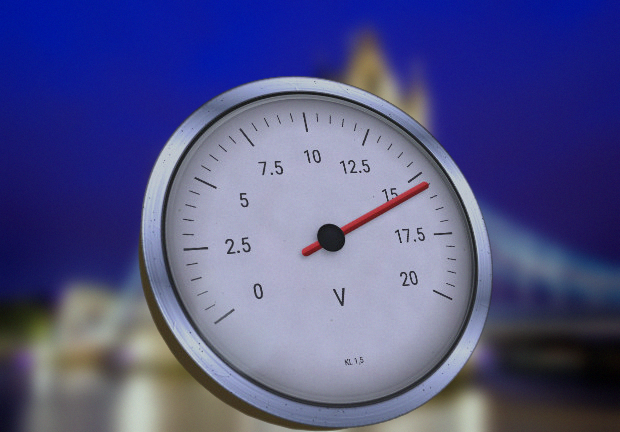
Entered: 15.5 V
